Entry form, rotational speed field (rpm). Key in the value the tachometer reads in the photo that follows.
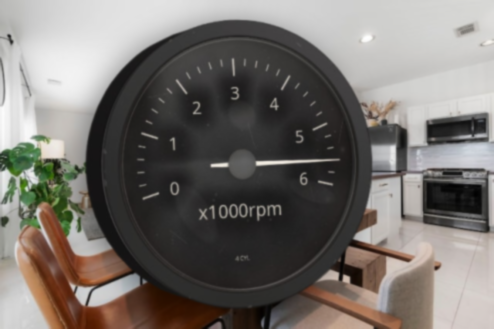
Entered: 5600 rpm
